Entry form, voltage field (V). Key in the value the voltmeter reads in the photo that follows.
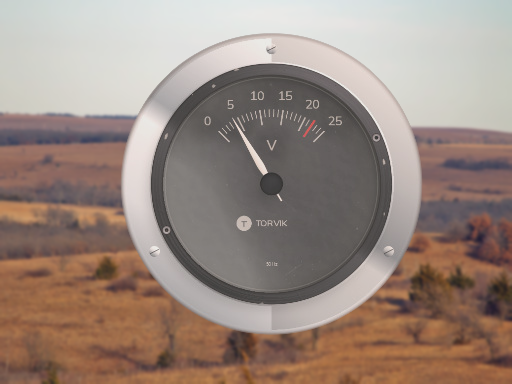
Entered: 4 V
